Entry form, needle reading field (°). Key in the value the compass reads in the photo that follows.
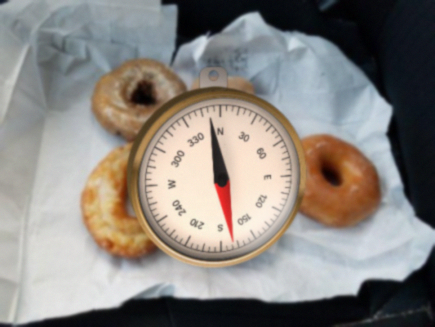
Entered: 170 °
